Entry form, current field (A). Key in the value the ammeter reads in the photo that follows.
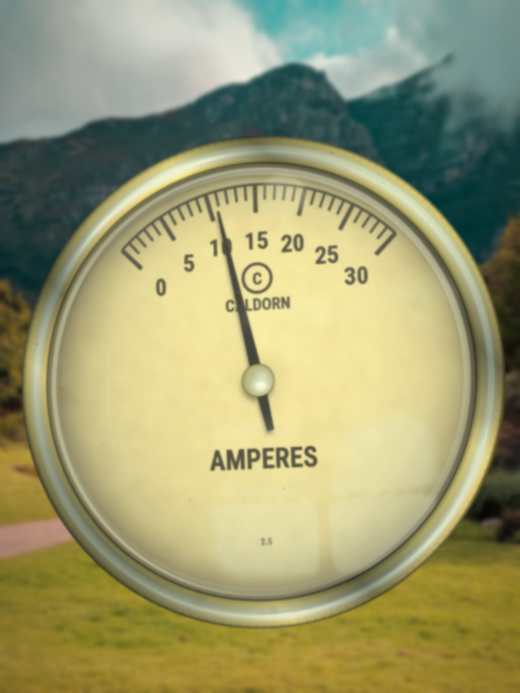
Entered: 11 A
